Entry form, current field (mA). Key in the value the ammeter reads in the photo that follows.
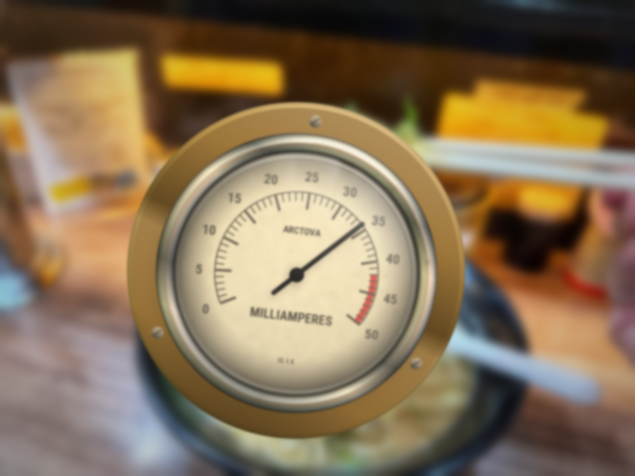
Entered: 34 mA
